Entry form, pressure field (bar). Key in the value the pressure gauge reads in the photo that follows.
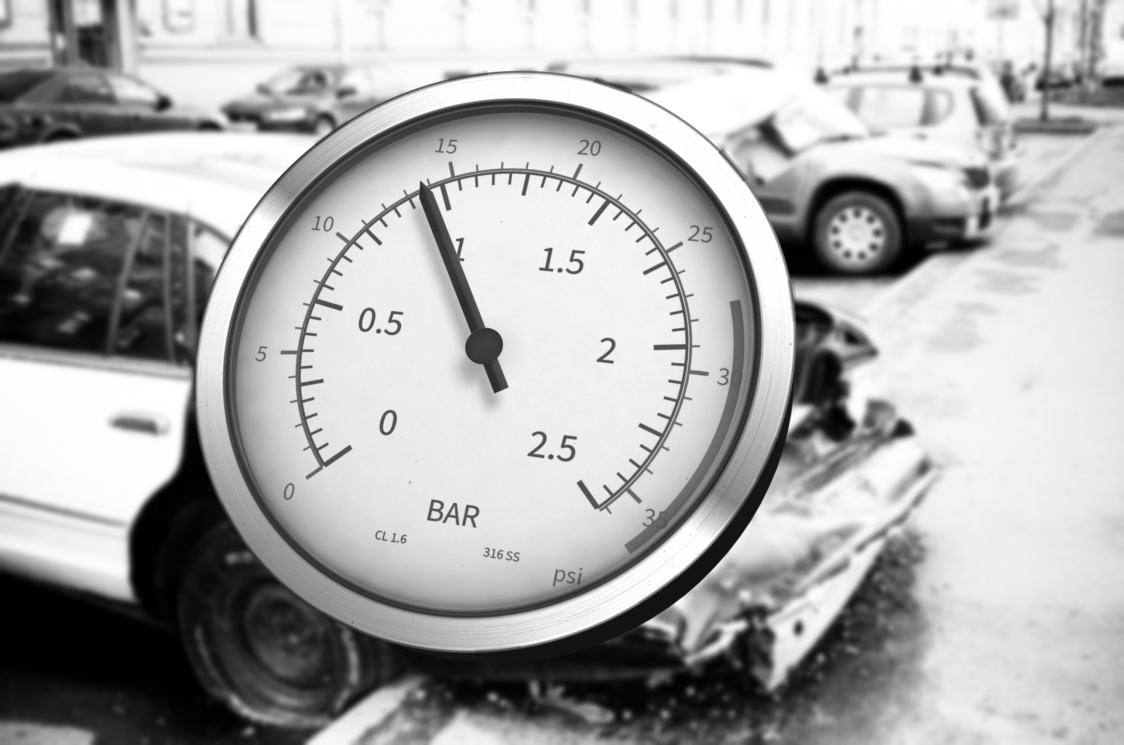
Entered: 0.95 bar
